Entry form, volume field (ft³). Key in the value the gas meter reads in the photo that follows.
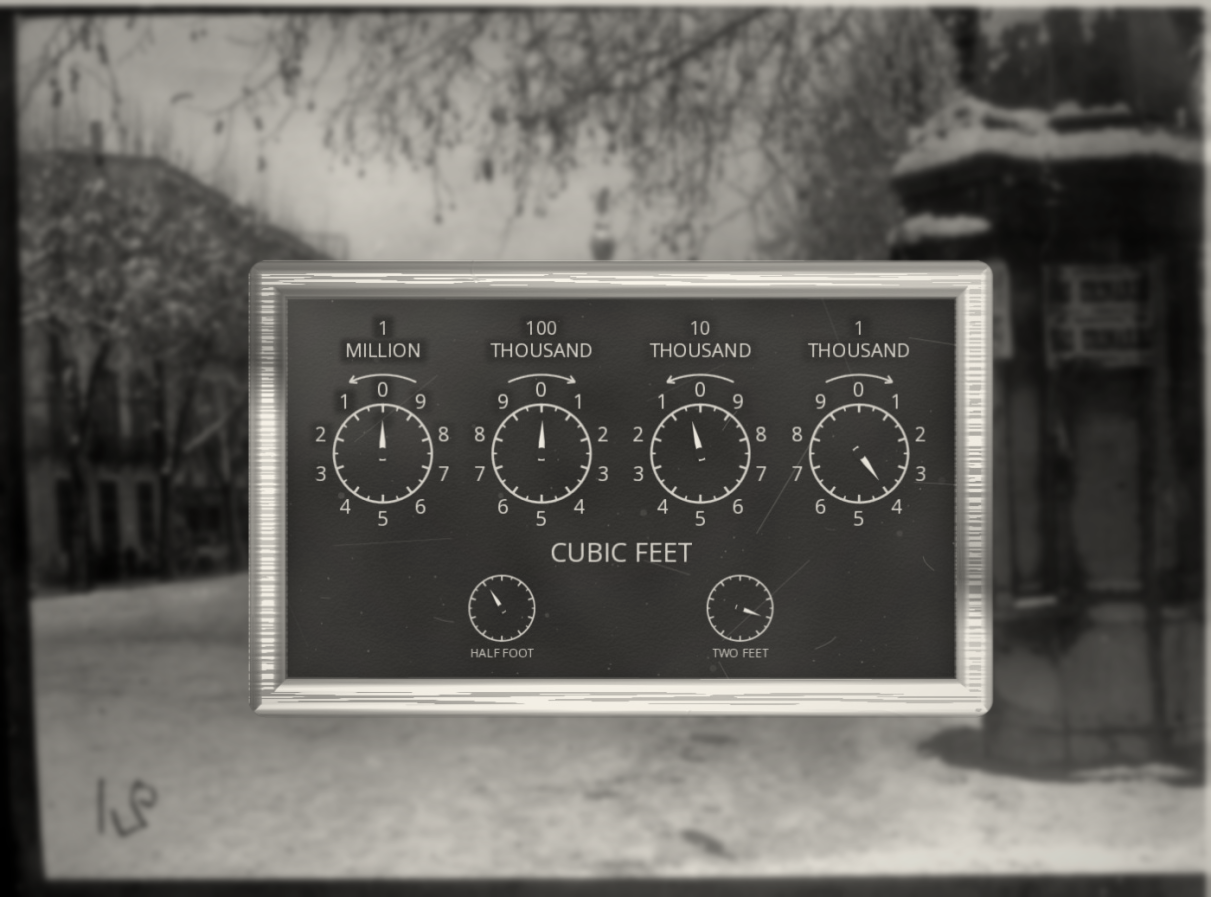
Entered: 400 ft³
